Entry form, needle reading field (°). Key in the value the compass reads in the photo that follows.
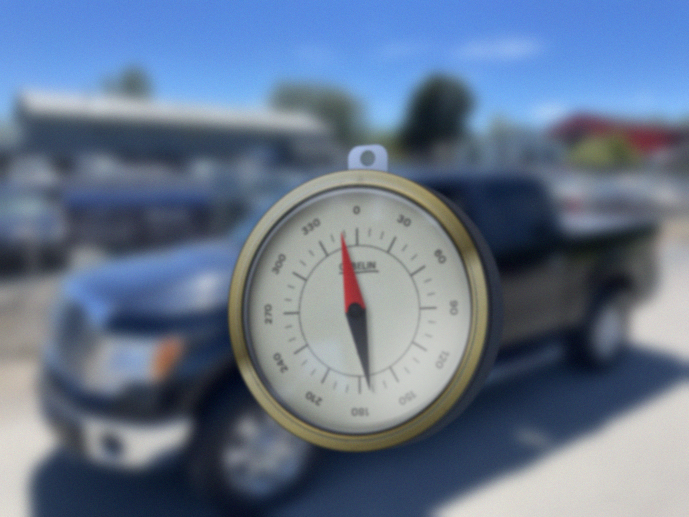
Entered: 350 °
